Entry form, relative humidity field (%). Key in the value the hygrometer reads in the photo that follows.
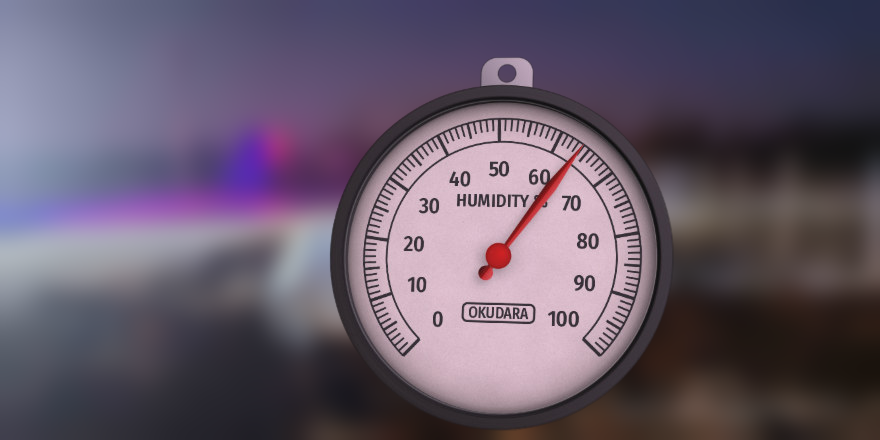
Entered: 64 %
